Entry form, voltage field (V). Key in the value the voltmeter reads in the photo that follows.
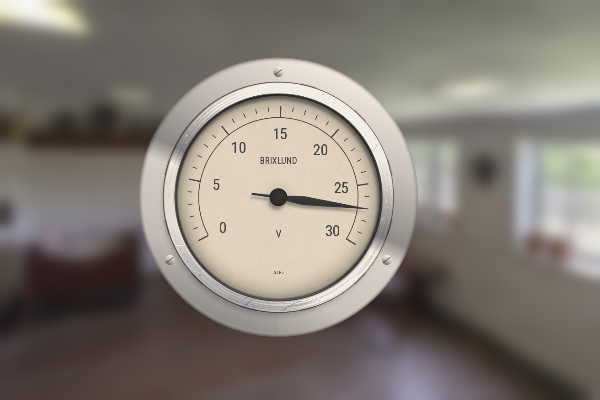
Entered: 27 V
